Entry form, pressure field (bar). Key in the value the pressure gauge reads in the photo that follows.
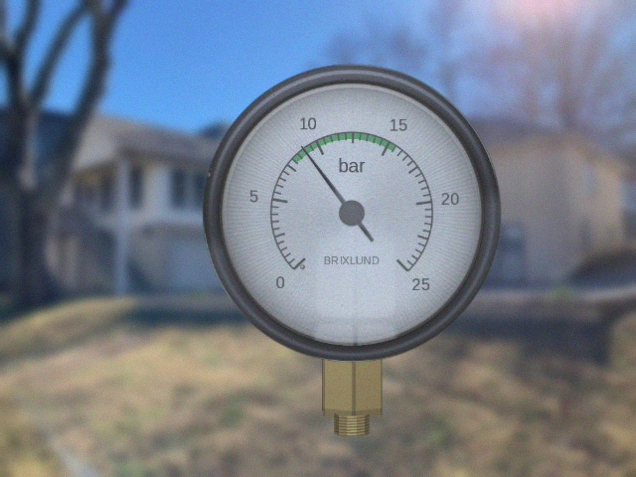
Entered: 9 bar
